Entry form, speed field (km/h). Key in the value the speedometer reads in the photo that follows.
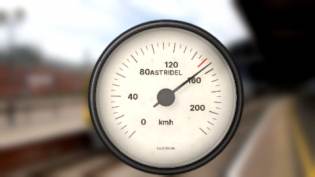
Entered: 155 km/h
